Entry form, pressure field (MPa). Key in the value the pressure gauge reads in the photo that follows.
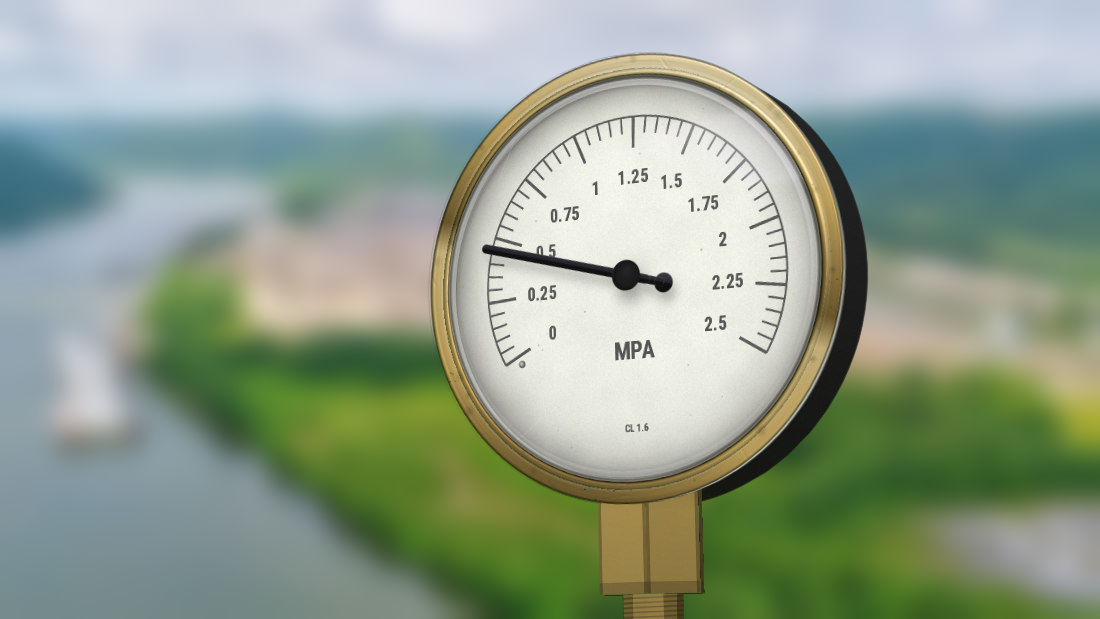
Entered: 0.45 MPa
